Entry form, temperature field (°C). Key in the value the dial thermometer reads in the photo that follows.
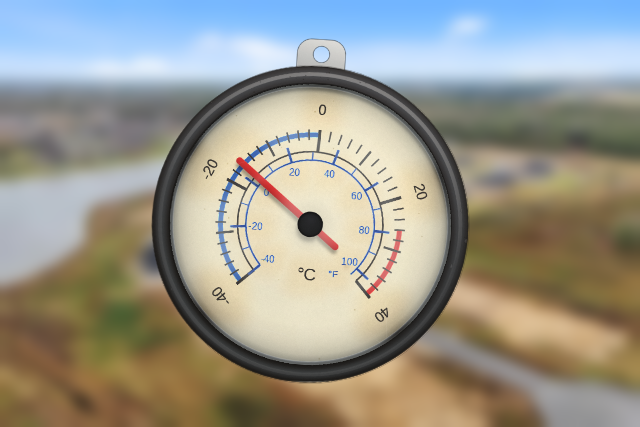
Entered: -16 °C
